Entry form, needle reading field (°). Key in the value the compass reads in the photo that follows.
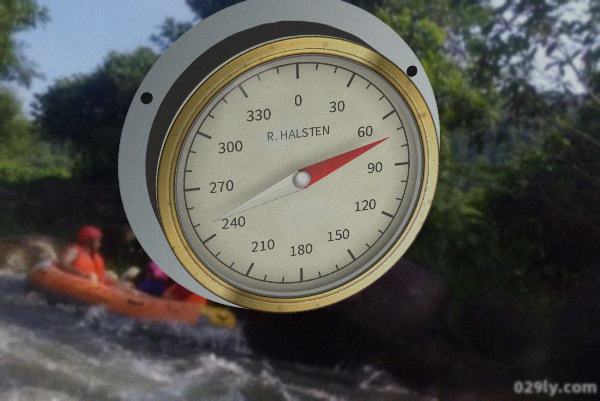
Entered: 70 °
